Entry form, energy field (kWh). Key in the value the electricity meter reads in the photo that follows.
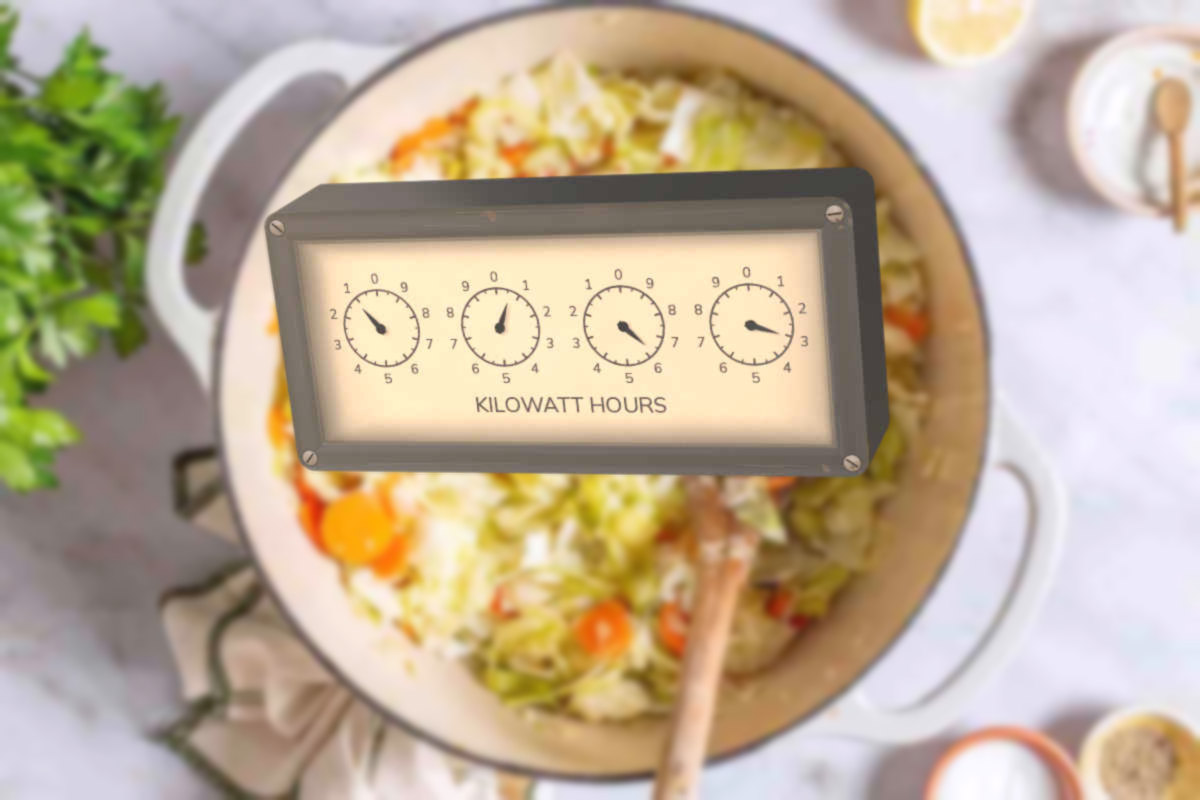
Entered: 1063 kWh
